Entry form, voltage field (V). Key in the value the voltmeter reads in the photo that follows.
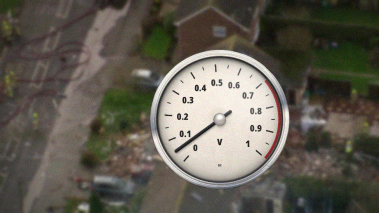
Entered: 0.05 V
